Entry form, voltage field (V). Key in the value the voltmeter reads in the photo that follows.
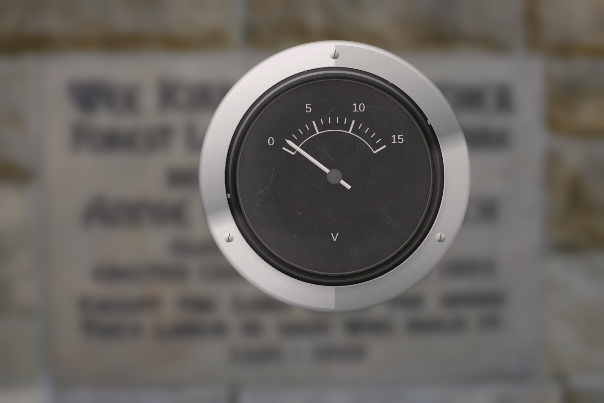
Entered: 1 V
